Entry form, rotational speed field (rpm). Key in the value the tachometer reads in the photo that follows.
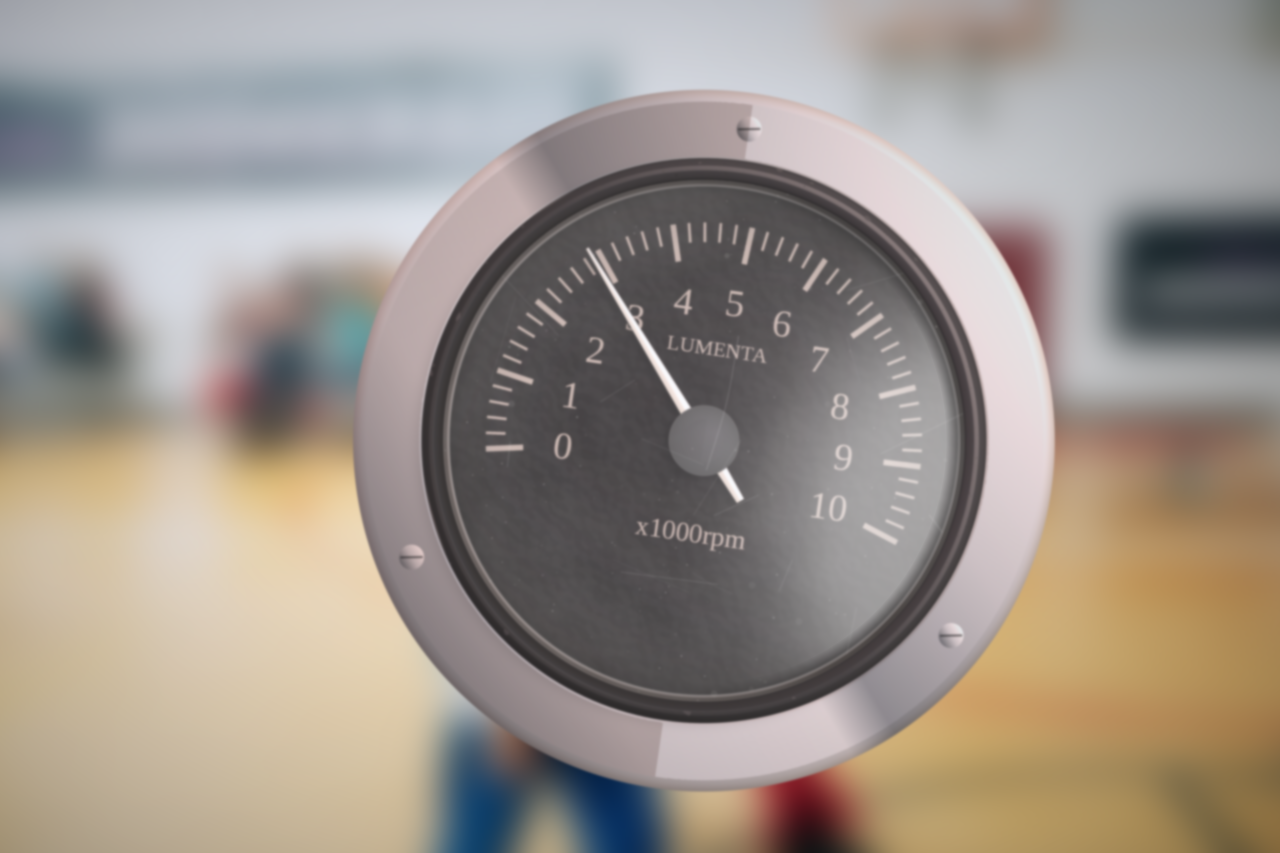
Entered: 2900 rpm
